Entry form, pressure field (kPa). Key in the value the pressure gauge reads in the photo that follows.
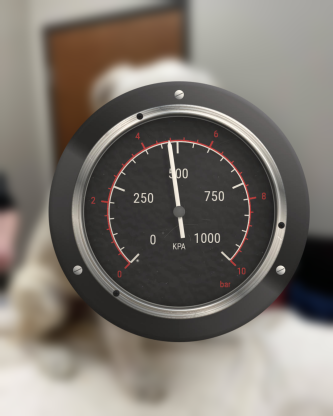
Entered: 475 kPa
